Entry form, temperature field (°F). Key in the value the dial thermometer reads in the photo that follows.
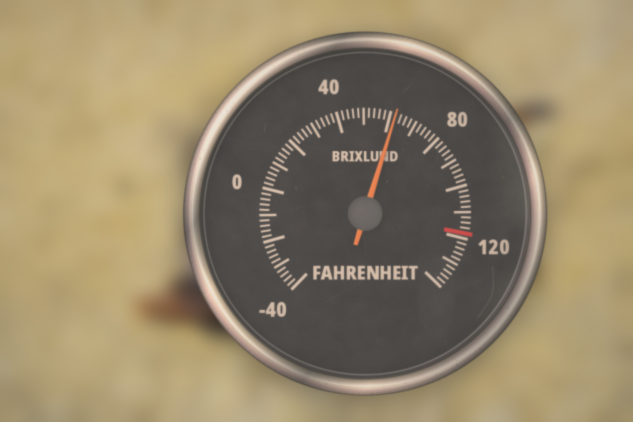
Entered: 62 °F
